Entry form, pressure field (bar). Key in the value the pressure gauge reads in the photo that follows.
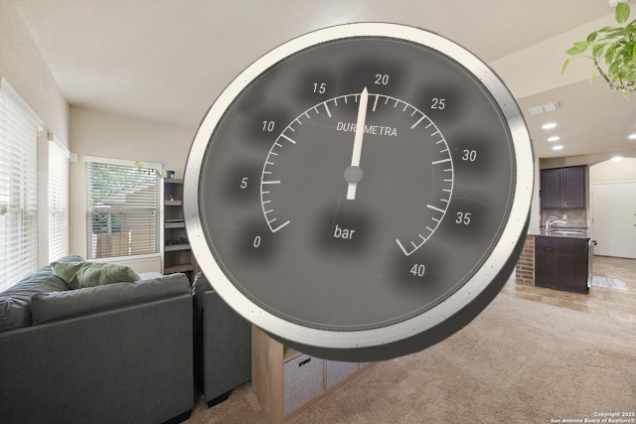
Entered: 19 bar
